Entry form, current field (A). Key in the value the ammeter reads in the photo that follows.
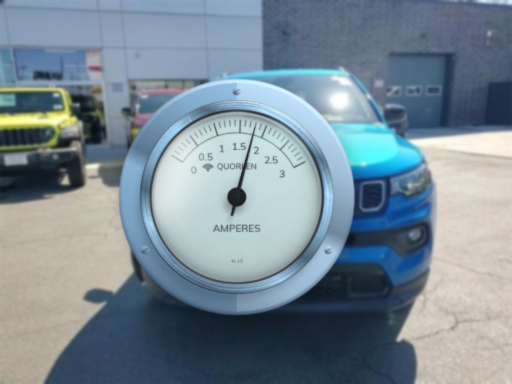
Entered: 1.8 A
